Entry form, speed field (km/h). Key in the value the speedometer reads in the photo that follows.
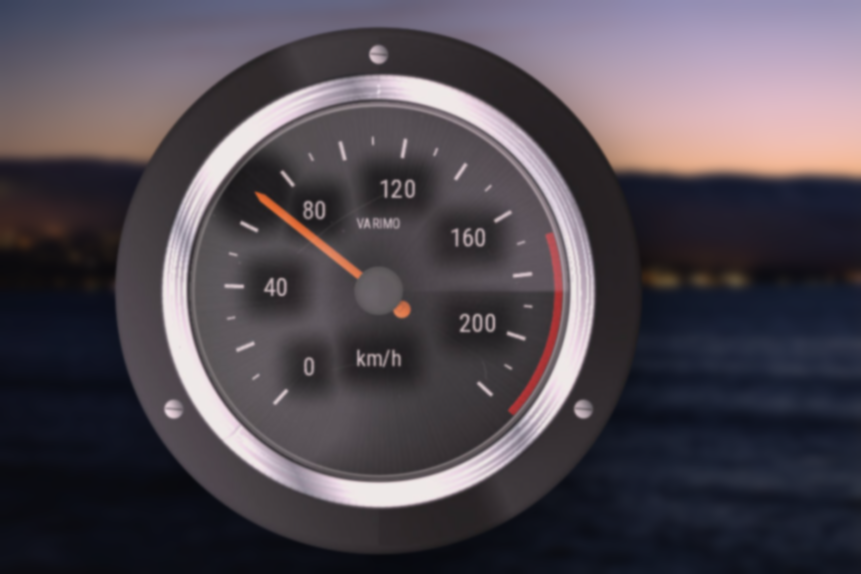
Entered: 70 km/h
